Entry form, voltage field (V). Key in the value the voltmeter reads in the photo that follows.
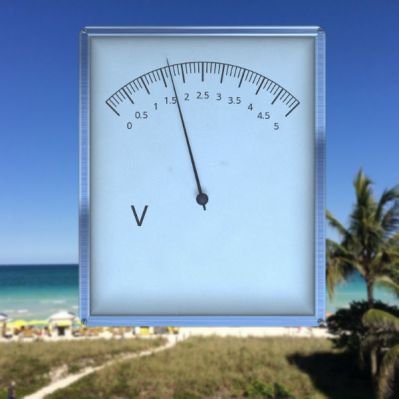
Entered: 1.7 V
